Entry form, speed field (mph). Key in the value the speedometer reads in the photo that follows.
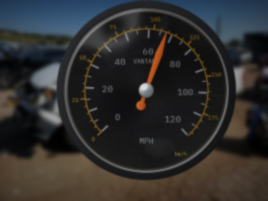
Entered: 67.5 mph
